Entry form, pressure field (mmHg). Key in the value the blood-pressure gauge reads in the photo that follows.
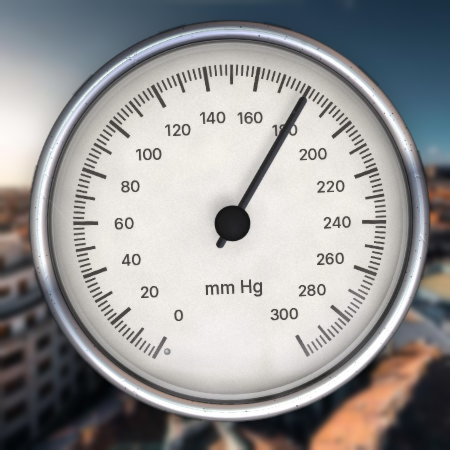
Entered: 180 mmHg
